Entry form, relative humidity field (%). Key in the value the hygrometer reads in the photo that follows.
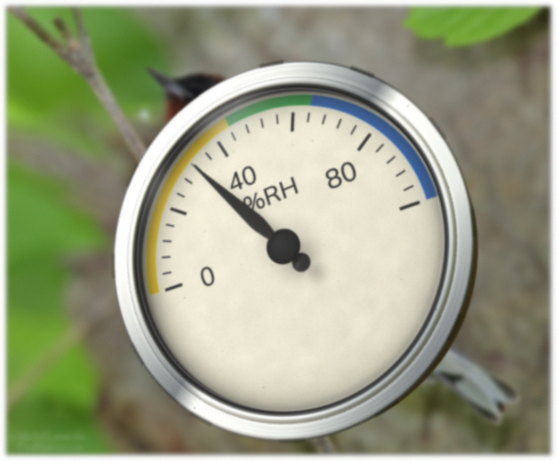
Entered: 32 %
